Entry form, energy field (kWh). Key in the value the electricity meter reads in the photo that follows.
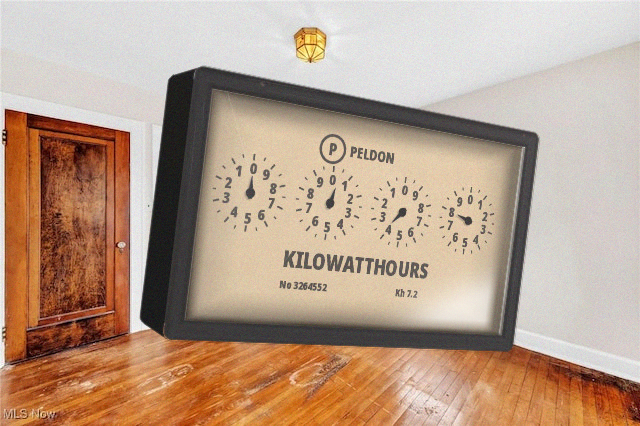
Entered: 38 kWh
